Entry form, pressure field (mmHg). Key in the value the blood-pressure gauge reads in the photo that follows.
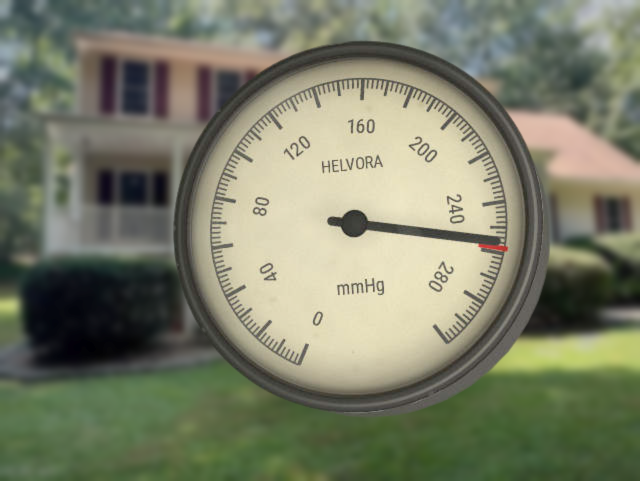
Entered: 256 mmHg
